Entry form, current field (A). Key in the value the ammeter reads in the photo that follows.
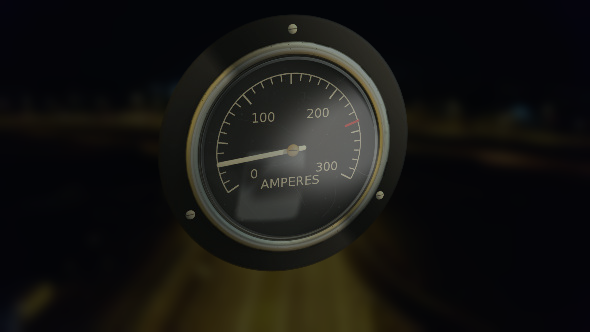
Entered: 30 A
